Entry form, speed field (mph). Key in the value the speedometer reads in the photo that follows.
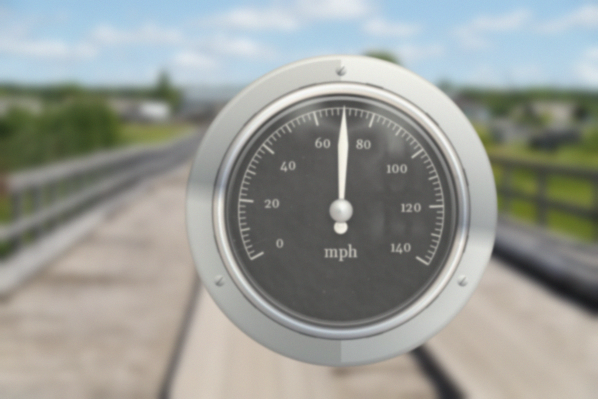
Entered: 70 mph
